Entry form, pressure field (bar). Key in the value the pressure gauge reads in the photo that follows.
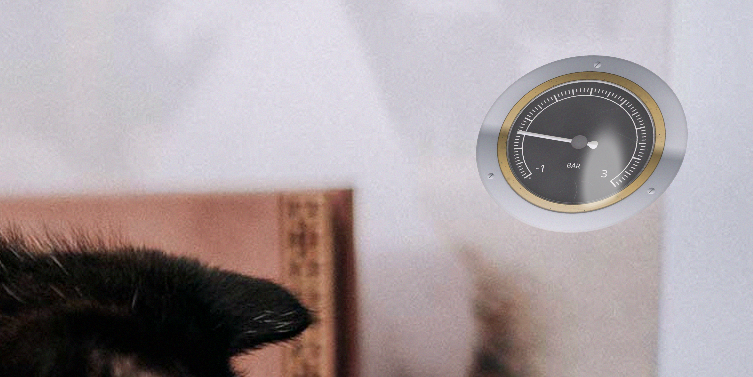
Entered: -0.25 bar
